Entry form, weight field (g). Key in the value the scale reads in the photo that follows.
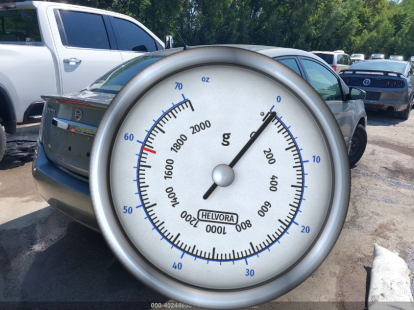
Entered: 20 g
